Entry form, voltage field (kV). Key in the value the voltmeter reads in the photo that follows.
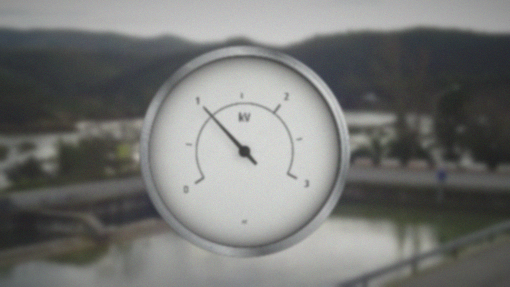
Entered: 1 kV
